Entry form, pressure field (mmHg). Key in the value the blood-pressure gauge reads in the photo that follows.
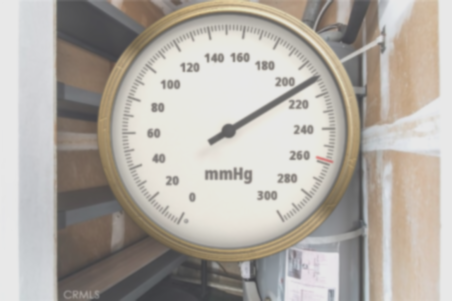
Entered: 210 mmHg
